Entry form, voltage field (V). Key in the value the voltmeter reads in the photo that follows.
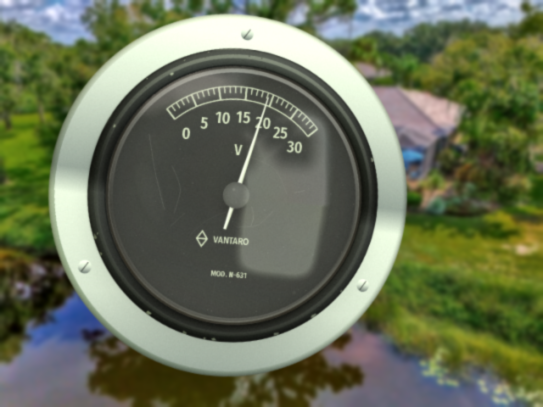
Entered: 19 V
